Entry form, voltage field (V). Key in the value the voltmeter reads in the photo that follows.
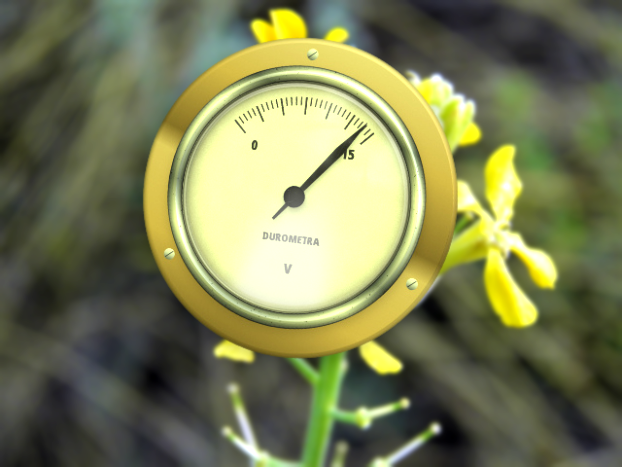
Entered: 14 V
